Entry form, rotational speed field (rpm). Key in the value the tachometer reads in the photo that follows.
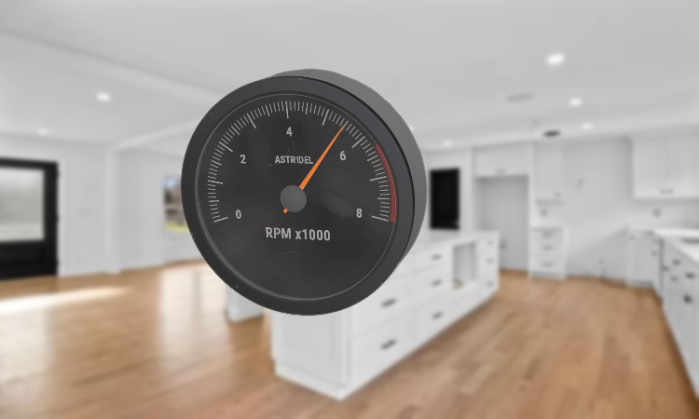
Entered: 5500 rpm
